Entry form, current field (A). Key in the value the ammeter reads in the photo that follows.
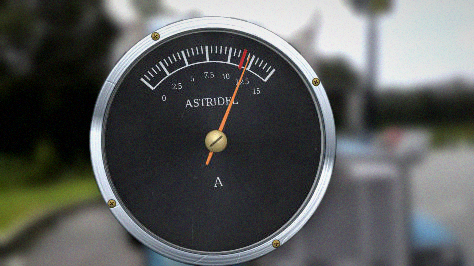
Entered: 12 A
